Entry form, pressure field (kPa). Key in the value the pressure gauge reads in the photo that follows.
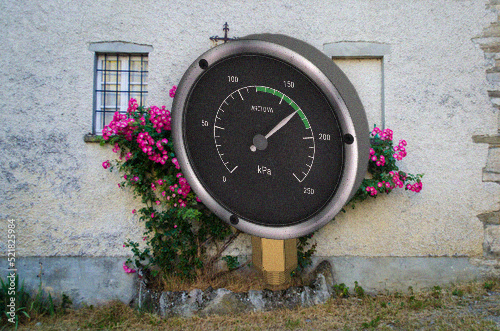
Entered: 170 kPa
